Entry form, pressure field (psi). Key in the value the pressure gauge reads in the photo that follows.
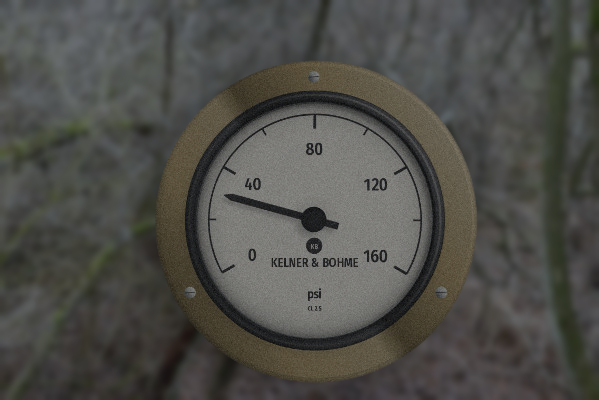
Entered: 30 psi
